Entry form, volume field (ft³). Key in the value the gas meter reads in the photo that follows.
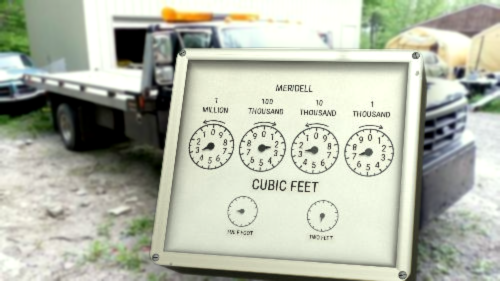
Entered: 322700 ft³
